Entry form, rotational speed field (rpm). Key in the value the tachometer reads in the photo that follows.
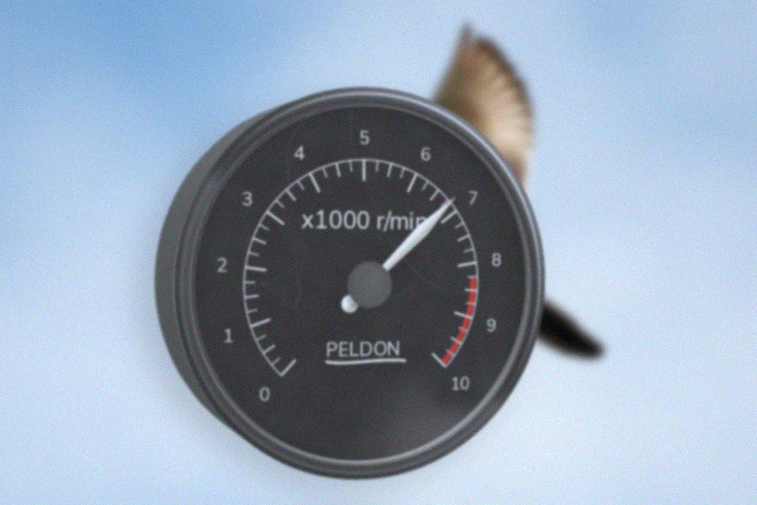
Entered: 6750 rpm
